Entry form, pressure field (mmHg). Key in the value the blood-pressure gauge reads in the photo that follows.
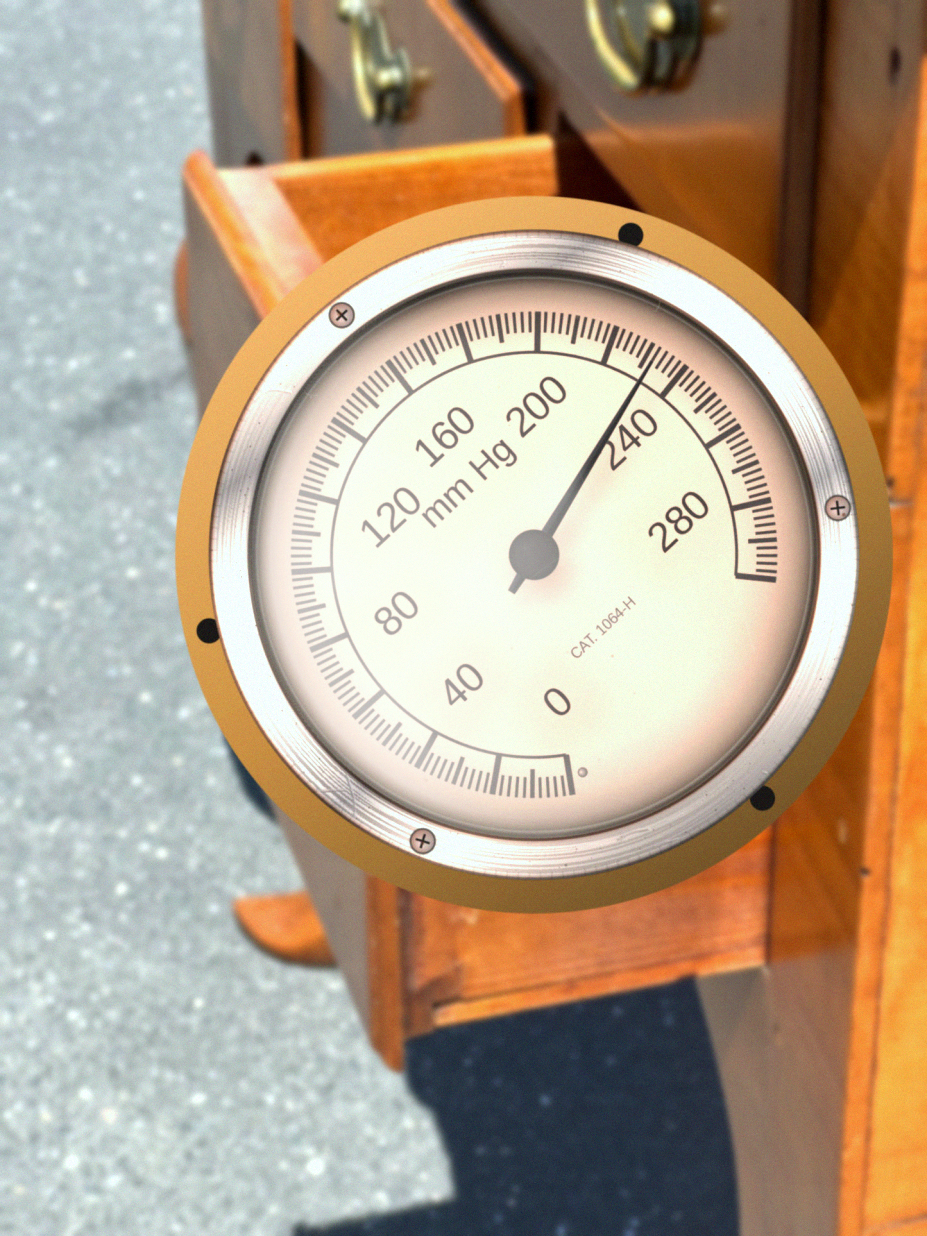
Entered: 232 mmHg
